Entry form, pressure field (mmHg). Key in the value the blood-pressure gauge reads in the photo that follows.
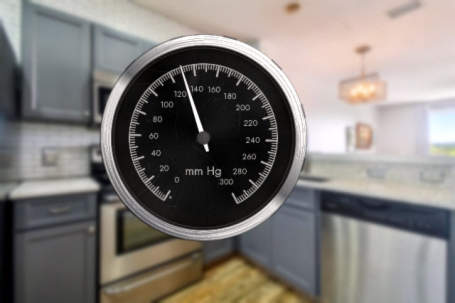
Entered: 130 mmHg
